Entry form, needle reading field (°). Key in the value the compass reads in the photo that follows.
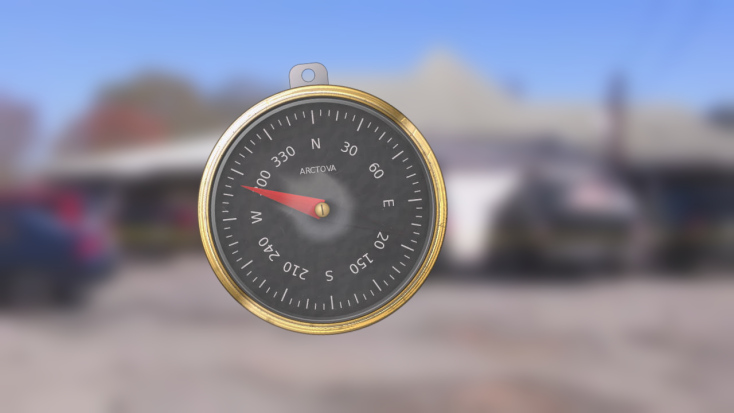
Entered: 292.5 °
